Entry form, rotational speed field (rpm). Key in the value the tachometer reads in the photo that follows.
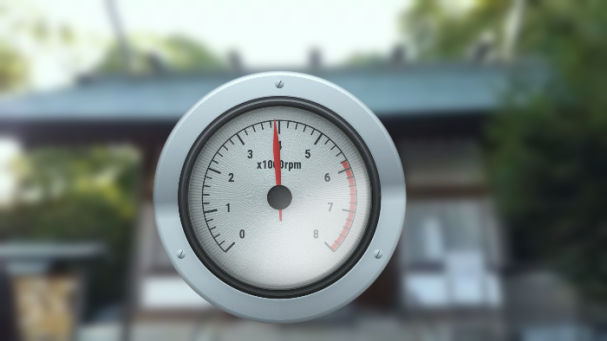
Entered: 3900 rpm
